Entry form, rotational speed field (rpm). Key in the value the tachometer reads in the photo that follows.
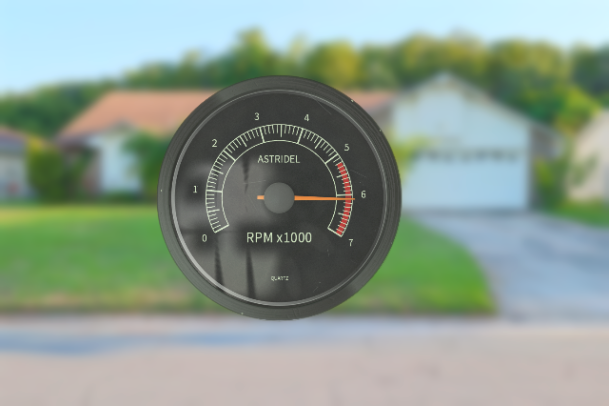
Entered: 6100 rpm
